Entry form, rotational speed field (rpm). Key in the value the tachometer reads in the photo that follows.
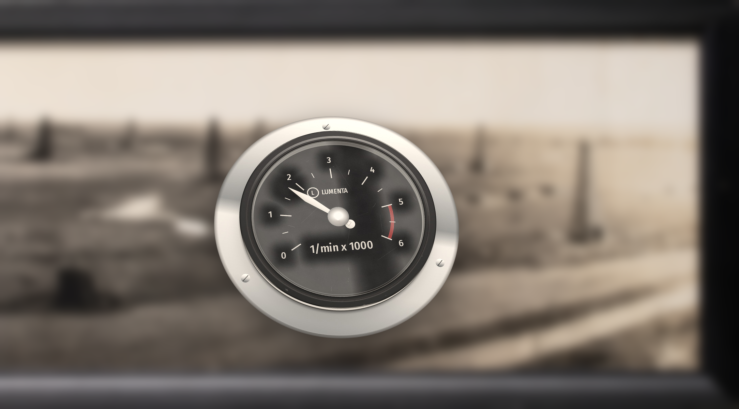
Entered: 1750 rpm
